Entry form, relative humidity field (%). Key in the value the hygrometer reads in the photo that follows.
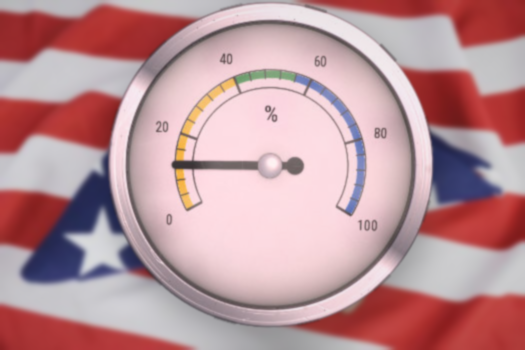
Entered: 12 %
